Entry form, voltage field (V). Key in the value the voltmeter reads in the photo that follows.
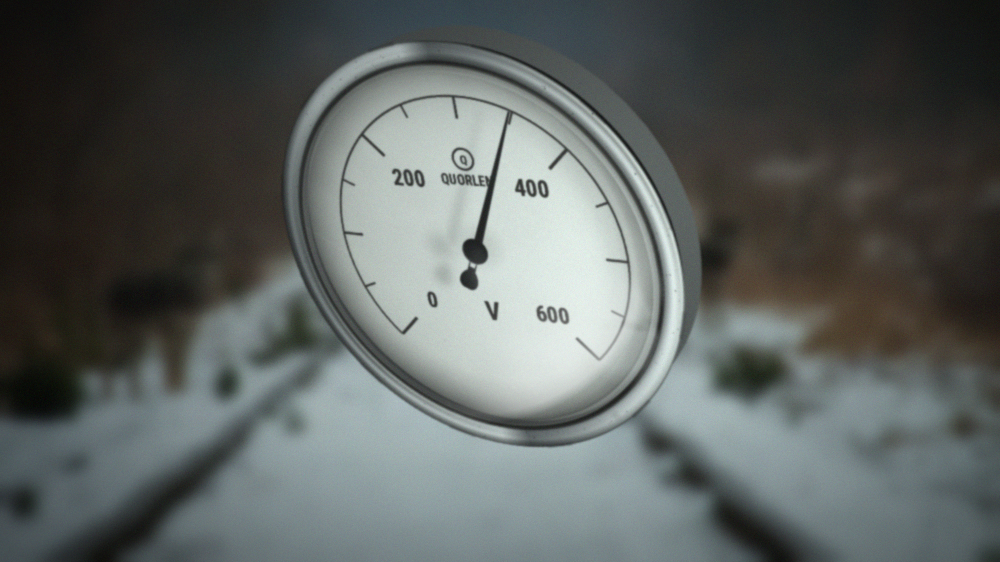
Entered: 350 V
